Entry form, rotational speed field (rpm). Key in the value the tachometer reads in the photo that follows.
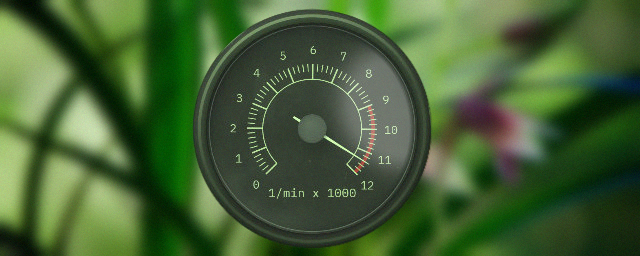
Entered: 11400 rpm
